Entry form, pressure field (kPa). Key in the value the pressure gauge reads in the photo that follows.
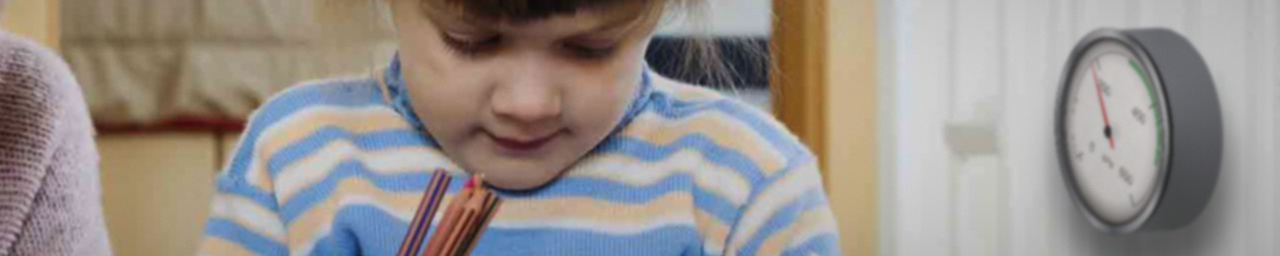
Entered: 200 kPa
